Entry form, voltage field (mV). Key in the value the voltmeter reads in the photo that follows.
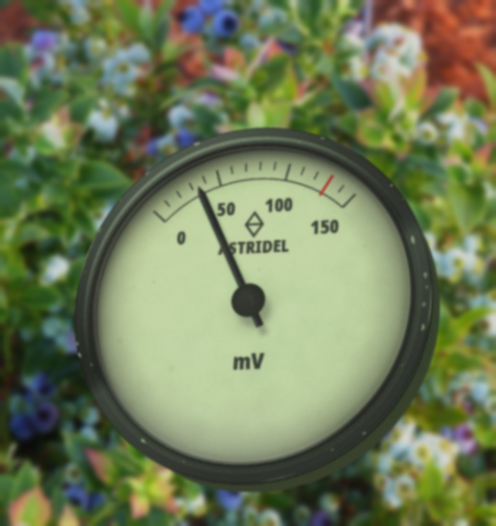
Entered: 35 mV
